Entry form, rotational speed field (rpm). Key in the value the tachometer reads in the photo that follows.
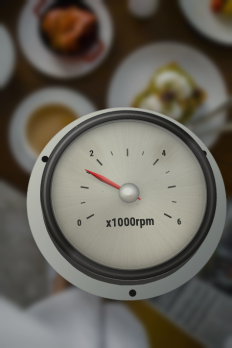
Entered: 1500 rpm
